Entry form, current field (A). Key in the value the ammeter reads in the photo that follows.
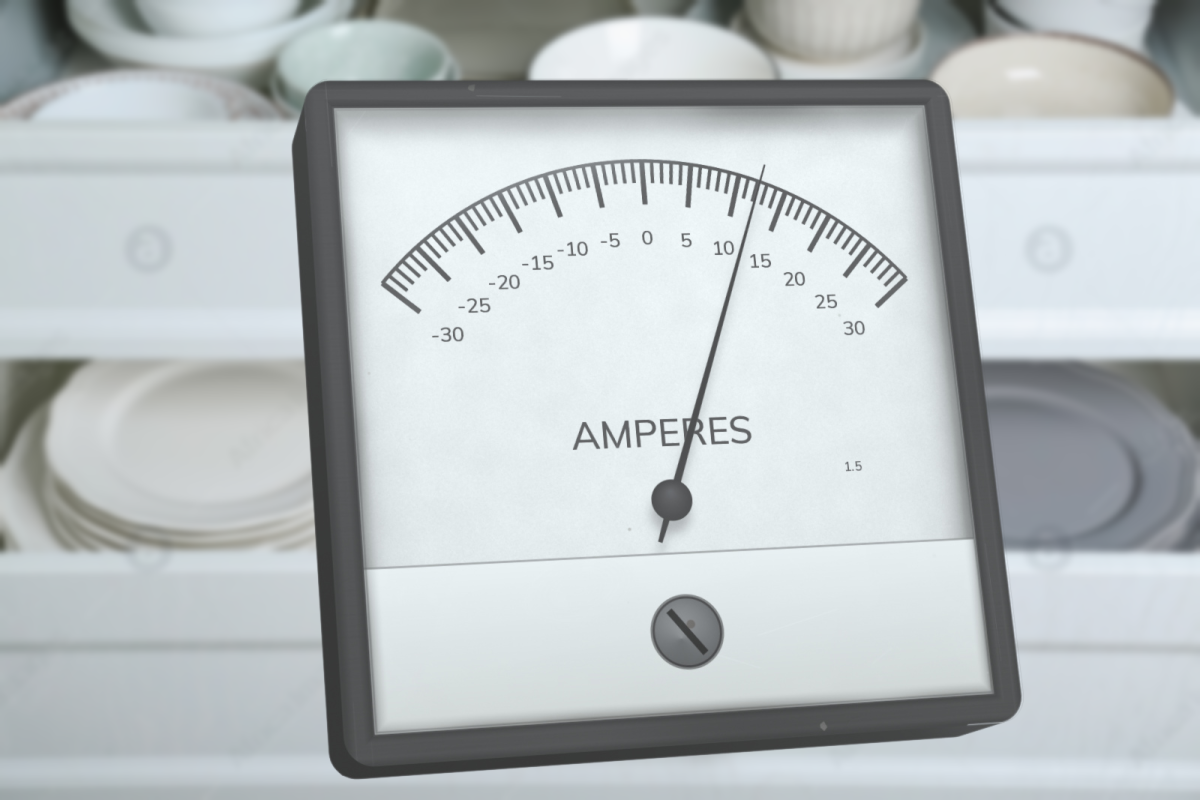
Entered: 12 A
